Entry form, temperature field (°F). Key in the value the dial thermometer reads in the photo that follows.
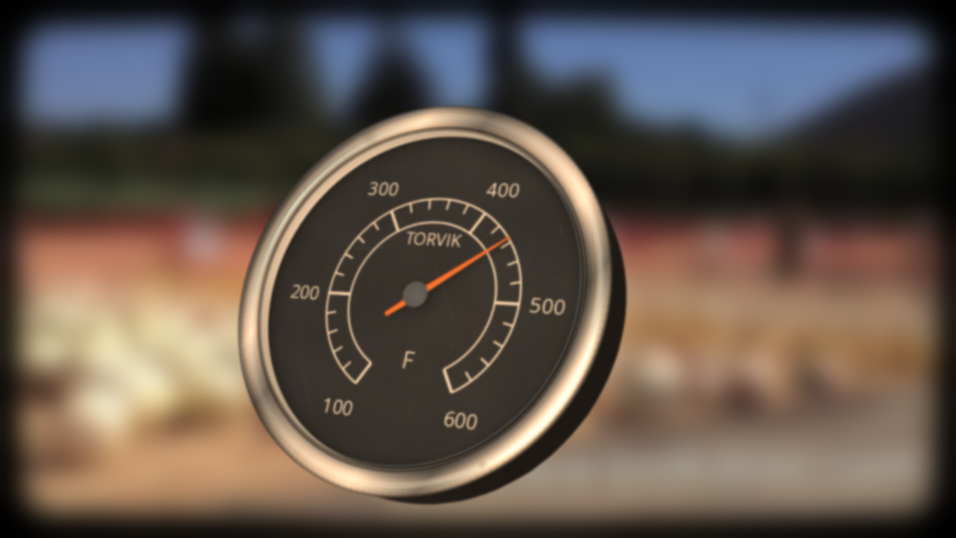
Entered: 440 °F
